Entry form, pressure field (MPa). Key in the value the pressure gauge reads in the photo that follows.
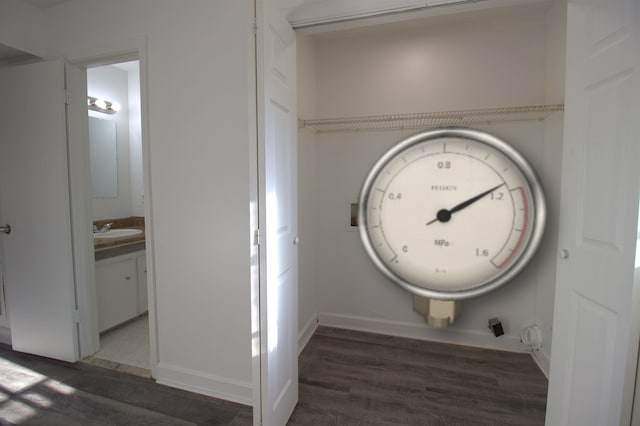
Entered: 1.15 MPa
